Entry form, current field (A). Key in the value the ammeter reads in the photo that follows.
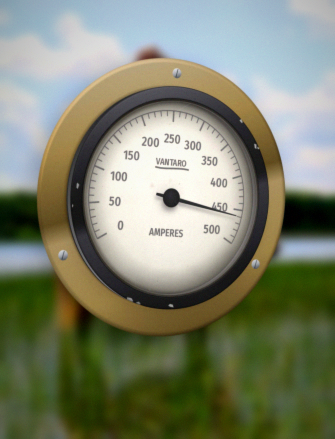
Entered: 460 A
